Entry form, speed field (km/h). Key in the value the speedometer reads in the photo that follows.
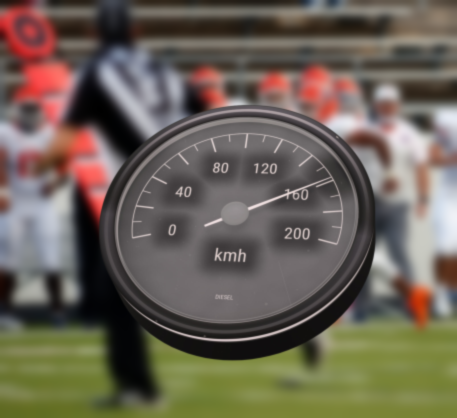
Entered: 160 km/h
